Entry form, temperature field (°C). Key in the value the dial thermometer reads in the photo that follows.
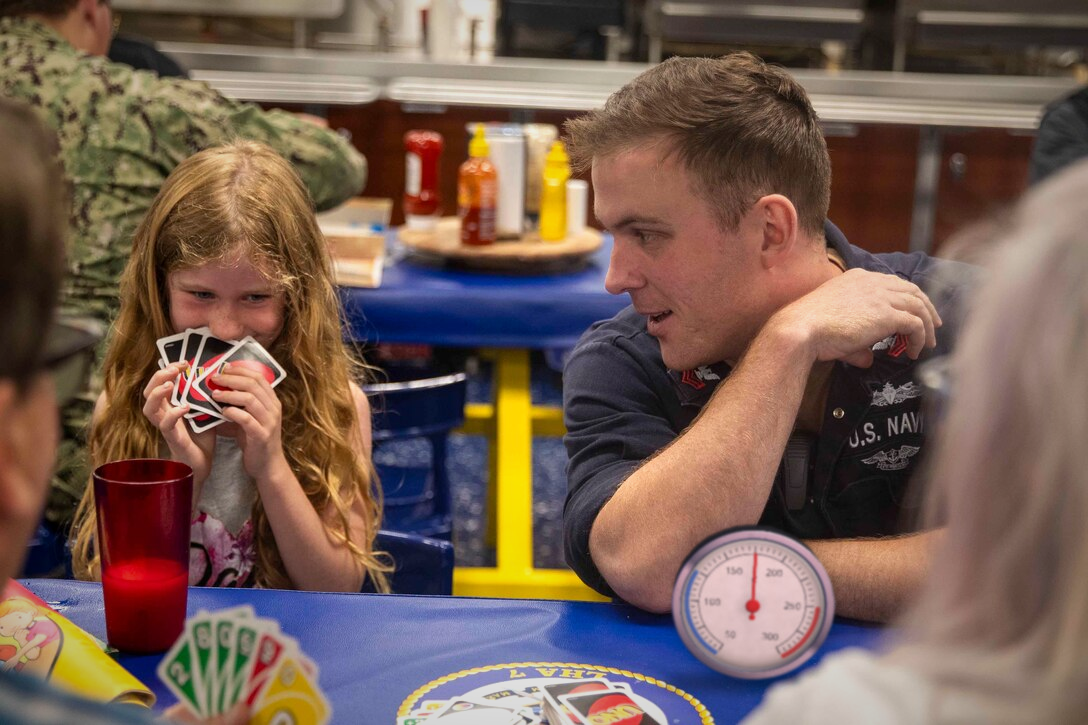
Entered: 175 °C
